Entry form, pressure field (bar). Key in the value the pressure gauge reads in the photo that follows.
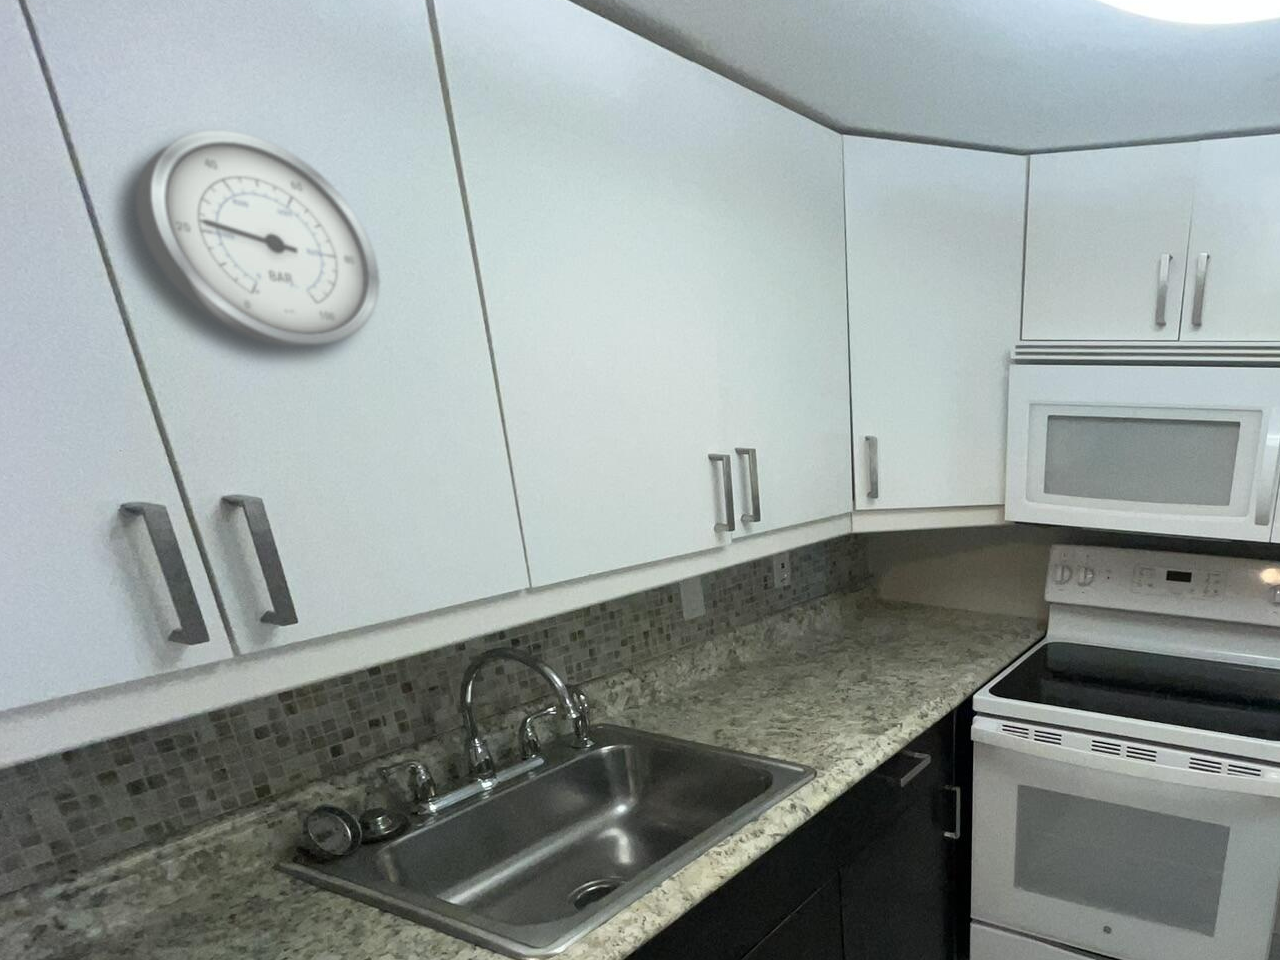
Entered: 22.5 bar
